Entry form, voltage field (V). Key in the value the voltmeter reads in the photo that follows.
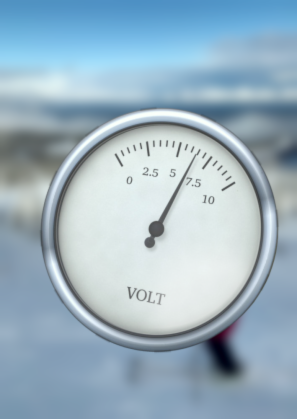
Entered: 6.5 V
